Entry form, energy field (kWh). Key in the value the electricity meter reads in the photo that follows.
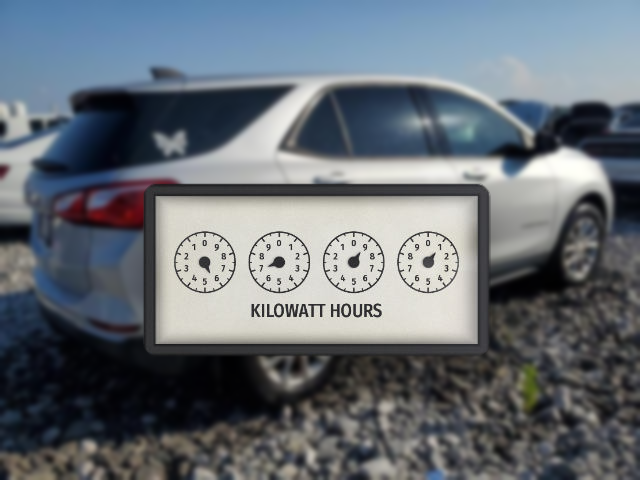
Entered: 5691 kWh
